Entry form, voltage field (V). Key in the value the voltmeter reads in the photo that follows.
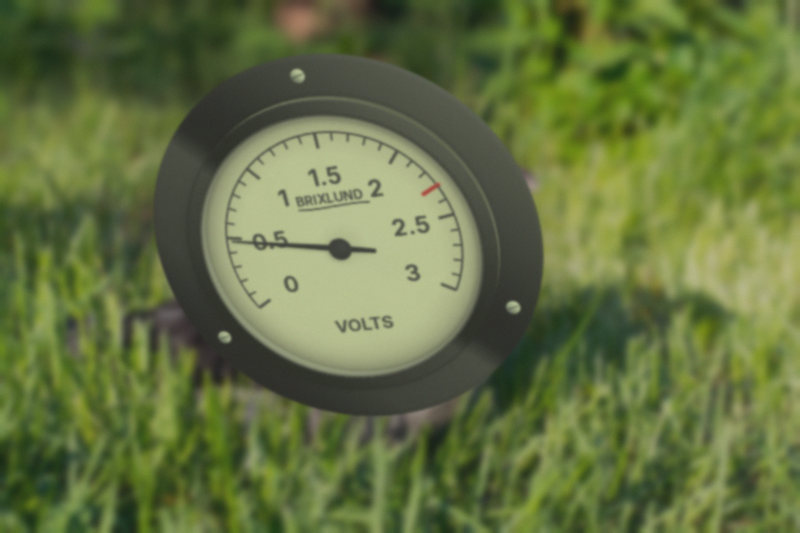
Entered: 0.5 V
